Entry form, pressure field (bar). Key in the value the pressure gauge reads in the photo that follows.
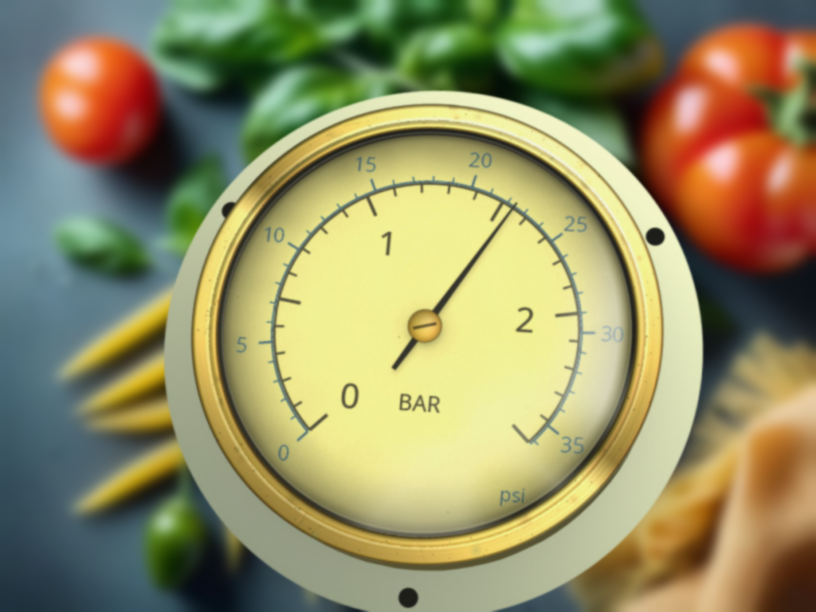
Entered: 1.55 bar
